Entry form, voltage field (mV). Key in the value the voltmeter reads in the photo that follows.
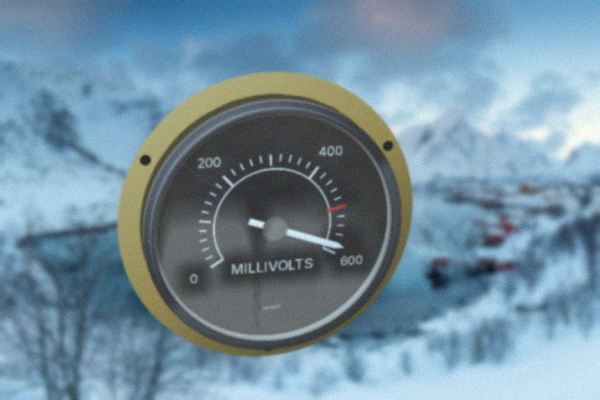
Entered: 580 mV
